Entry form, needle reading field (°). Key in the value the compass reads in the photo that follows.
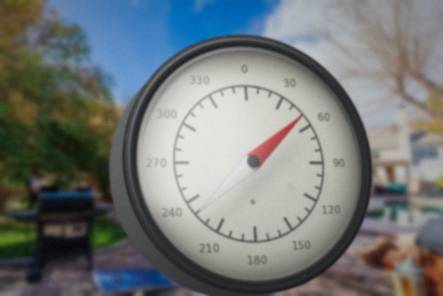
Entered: 50 °
